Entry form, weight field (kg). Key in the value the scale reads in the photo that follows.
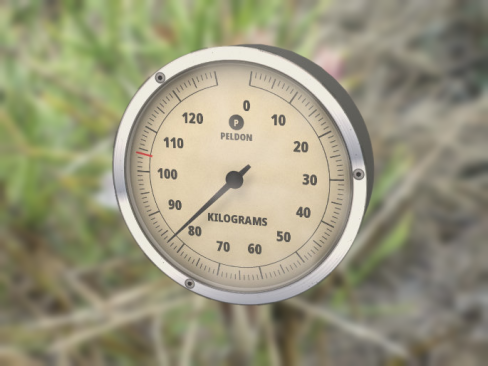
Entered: 83 kg
